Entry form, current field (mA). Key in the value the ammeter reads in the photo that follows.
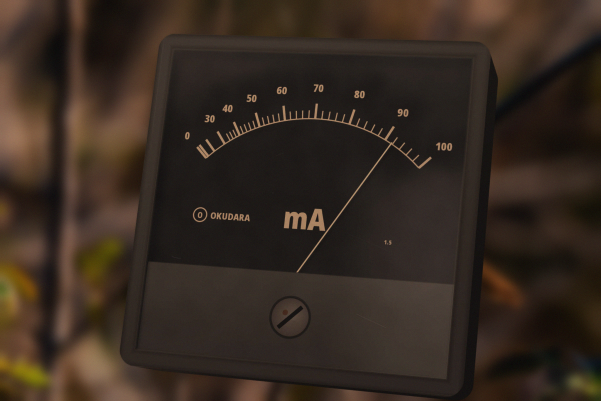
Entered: 92 mA
